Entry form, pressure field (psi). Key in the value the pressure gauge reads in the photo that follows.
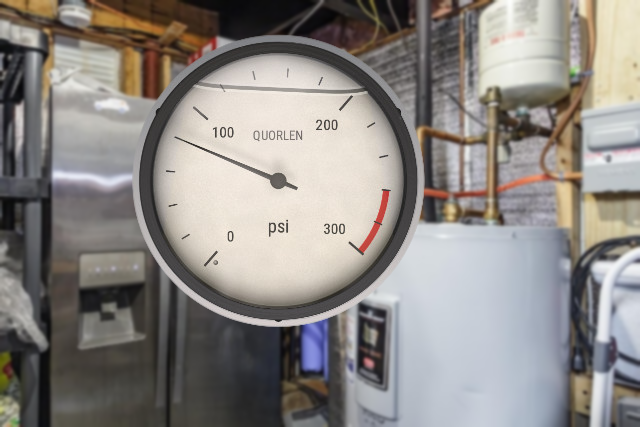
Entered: 80 psi
